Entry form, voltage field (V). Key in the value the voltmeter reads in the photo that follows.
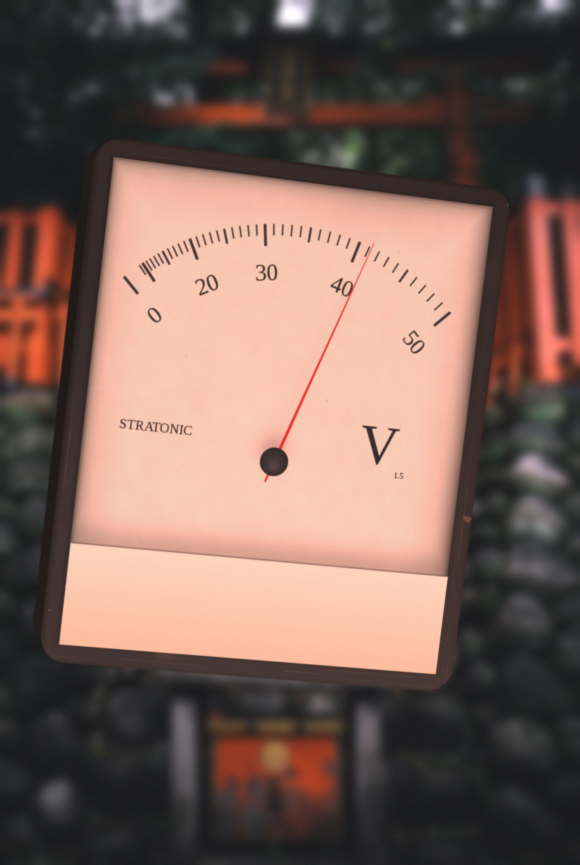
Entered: 41 V
